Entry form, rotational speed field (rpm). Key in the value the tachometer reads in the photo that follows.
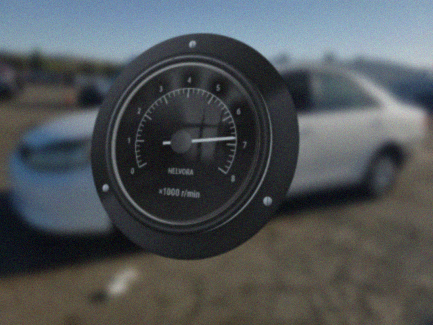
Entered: 6800 rpm
